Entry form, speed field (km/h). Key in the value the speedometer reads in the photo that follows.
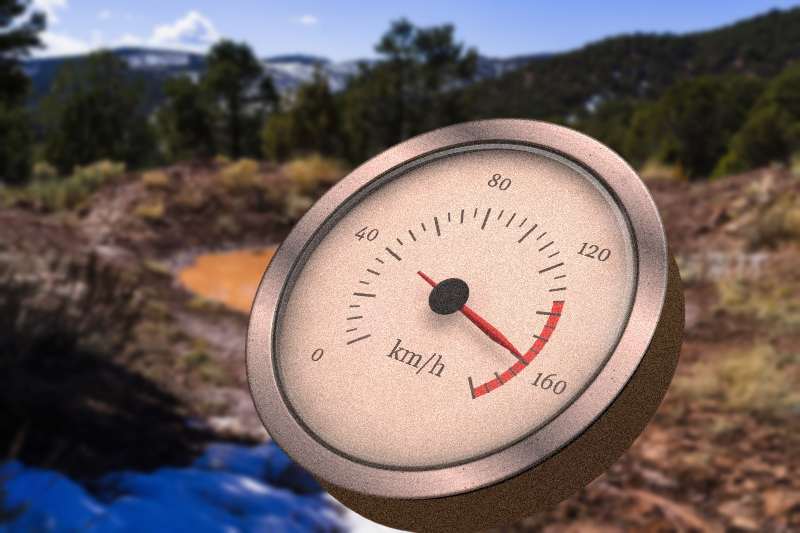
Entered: 160 km/h
